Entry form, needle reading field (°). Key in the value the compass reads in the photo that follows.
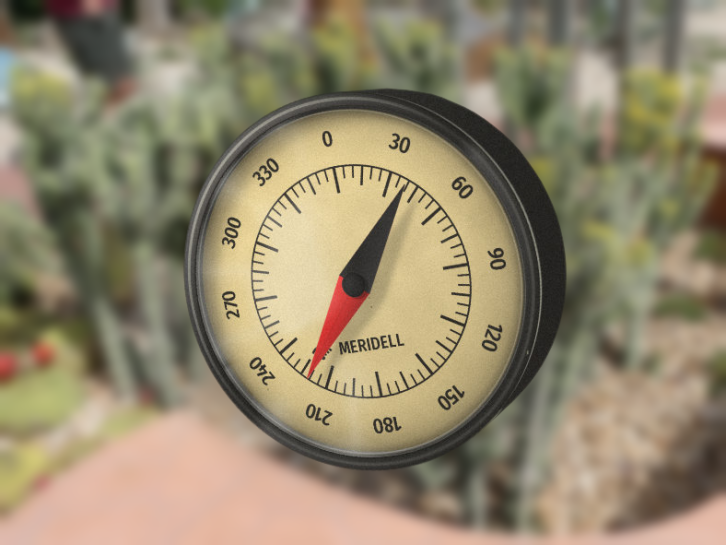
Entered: 220 °
